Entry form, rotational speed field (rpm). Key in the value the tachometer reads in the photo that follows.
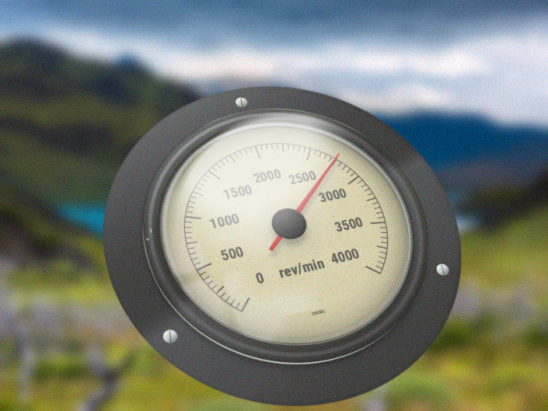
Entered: 2750 rpm
